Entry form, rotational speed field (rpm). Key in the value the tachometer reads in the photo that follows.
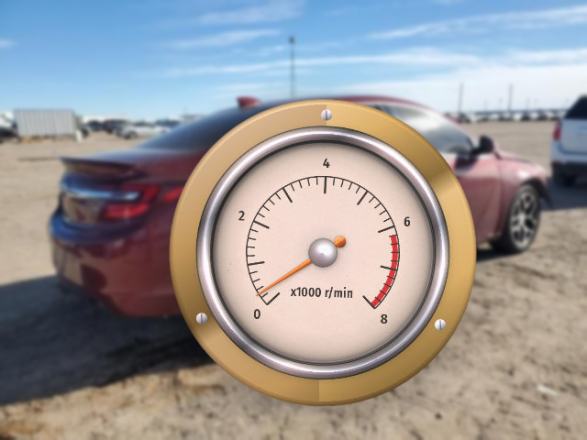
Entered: 300 rpm
